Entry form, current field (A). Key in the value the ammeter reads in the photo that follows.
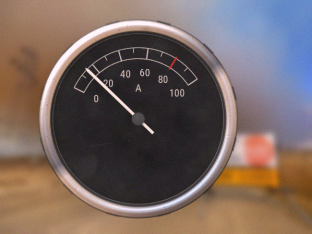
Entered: 15 A
